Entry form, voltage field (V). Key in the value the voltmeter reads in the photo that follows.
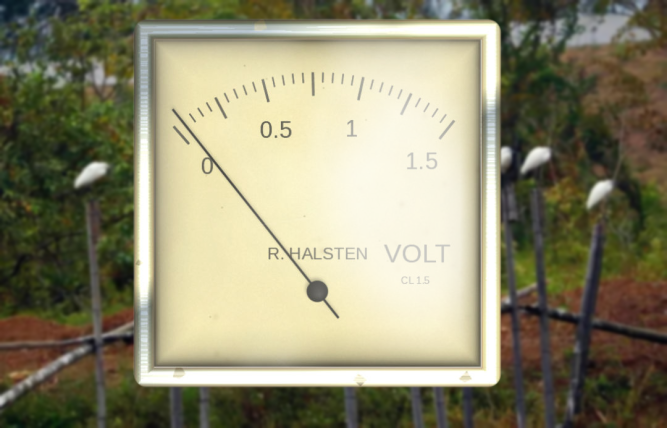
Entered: 0.05 V
